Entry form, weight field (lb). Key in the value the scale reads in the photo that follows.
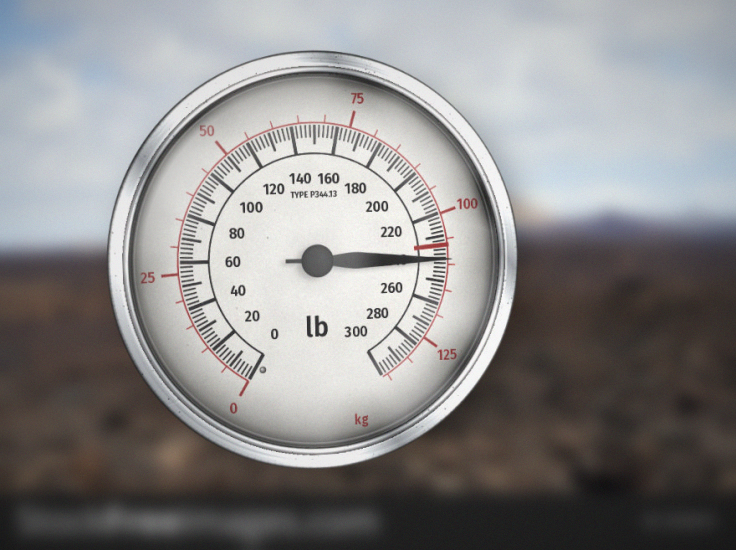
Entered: 240 lb
